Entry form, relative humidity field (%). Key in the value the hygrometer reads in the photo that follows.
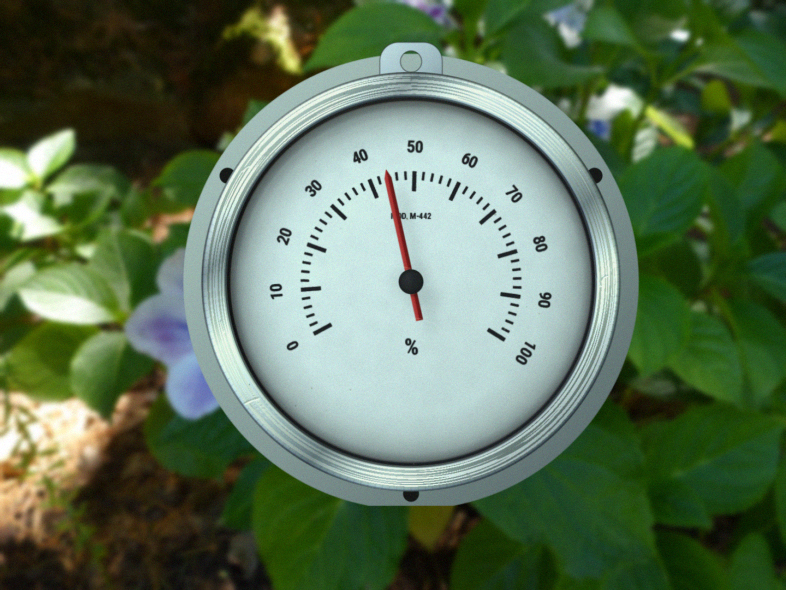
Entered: 44 %
